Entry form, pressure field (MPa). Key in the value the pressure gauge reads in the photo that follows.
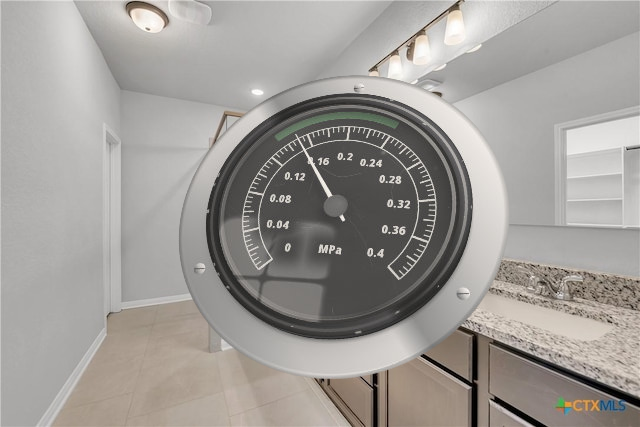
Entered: 0.15 MPa
